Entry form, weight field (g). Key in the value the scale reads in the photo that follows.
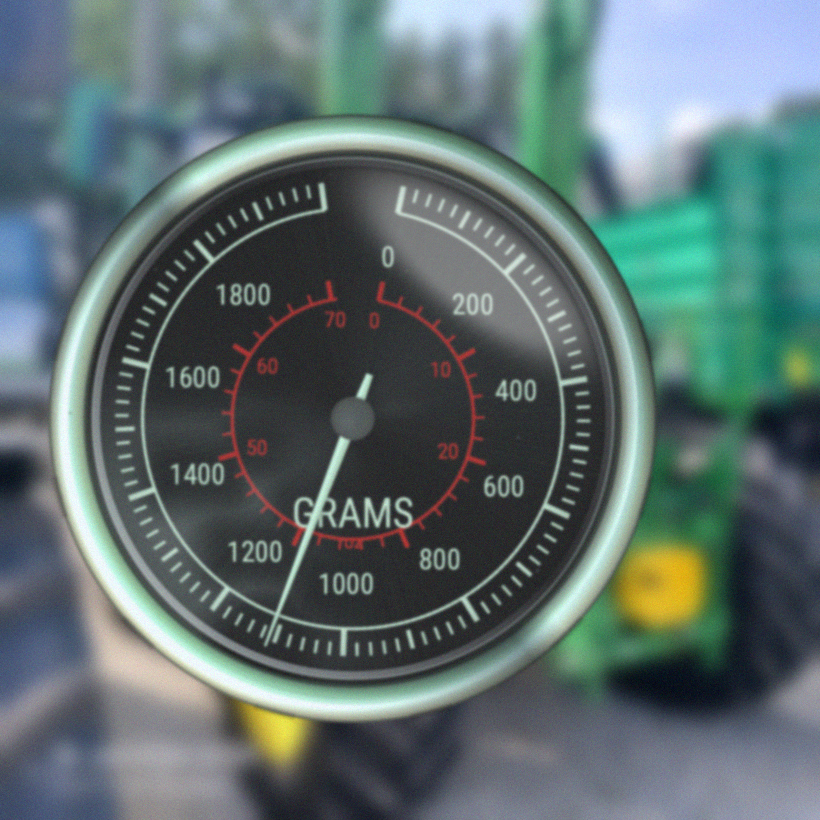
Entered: 1110 g
